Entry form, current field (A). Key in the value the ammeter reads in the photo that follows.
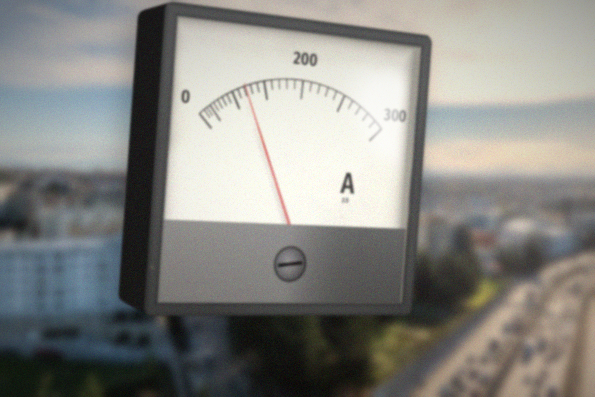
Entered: 120 A
